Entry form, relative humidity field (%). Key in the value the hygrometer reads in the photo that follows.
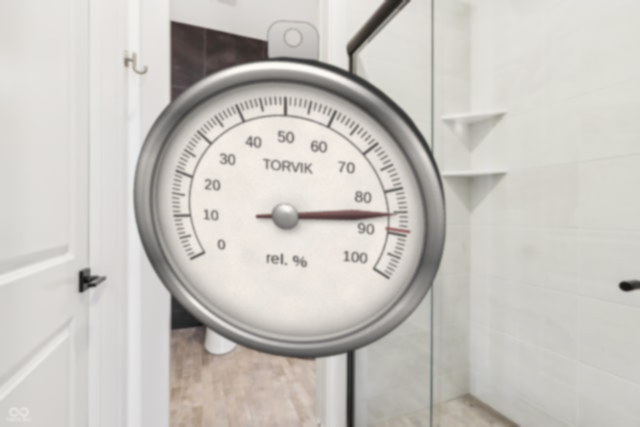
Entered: 85 %
